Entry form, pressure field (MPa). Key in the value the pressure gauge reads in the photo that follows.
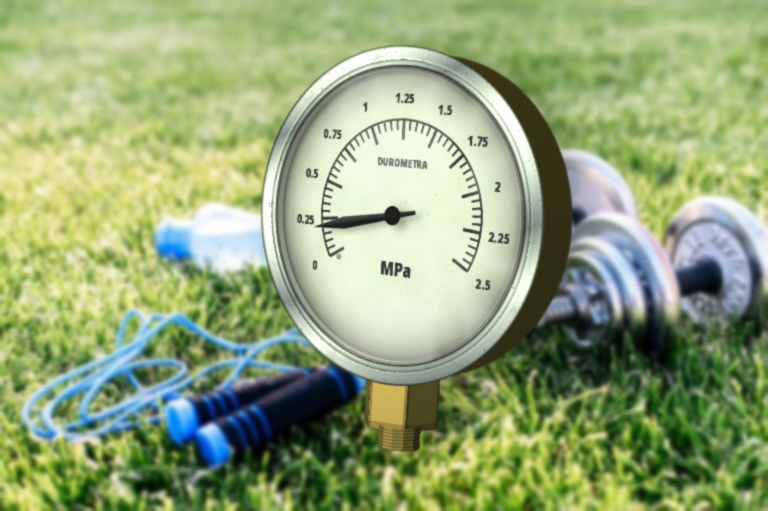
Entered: 0.2 MPa
